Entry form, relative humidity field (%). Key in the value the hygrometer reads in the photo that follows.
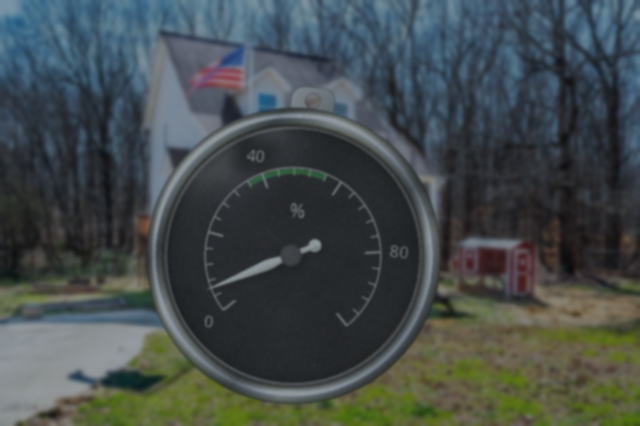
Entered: 6 %
